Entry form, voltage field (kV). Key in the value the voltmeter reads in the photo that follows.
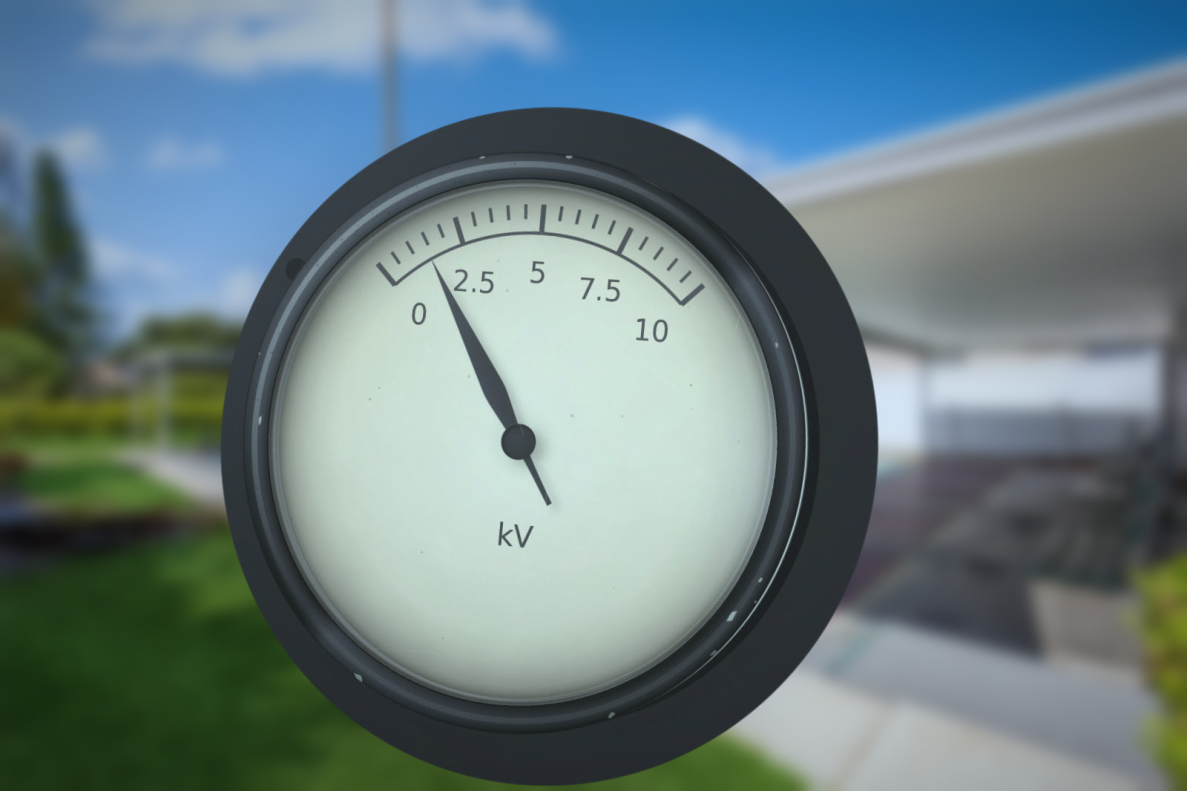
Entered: 1.5 kV
